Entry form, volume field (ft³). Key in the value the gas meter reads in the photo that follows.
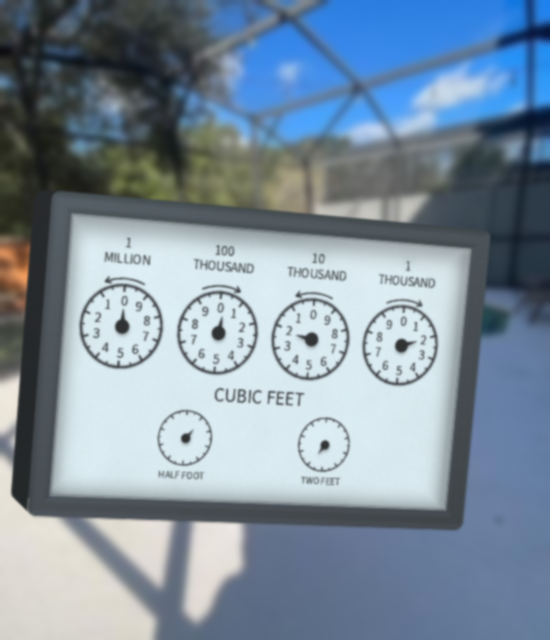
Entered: 2200 ft³
